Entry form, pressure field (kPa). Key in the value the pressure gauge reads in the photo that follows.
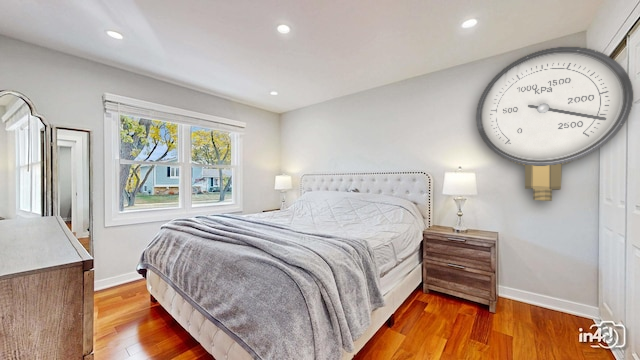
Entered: 2300 kPa
